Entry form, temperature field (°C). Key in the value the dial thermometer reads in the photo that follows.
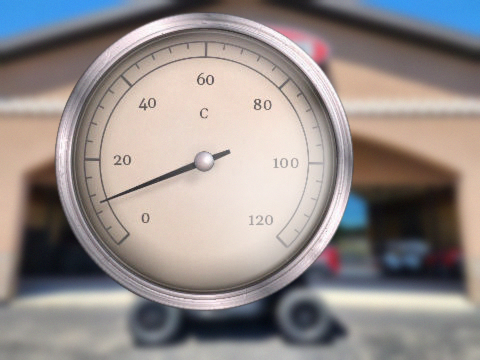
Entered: 10 °C
